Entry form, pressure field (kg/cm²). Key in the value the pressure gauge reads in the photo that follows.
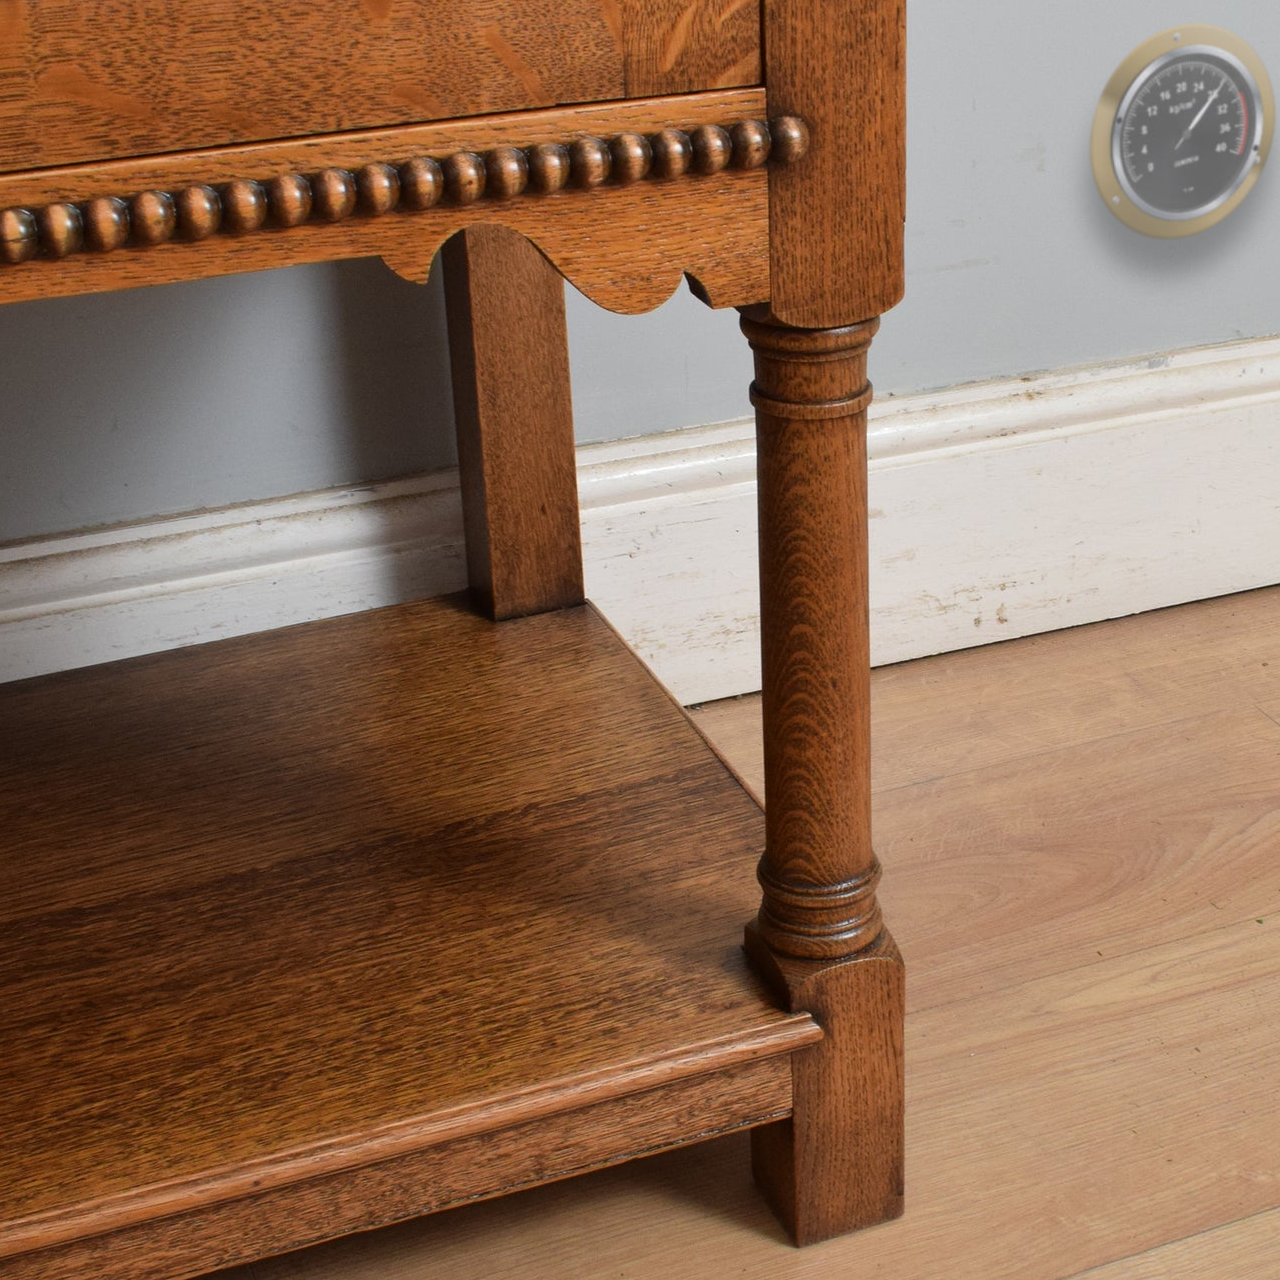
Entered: 28 kg/cm²
